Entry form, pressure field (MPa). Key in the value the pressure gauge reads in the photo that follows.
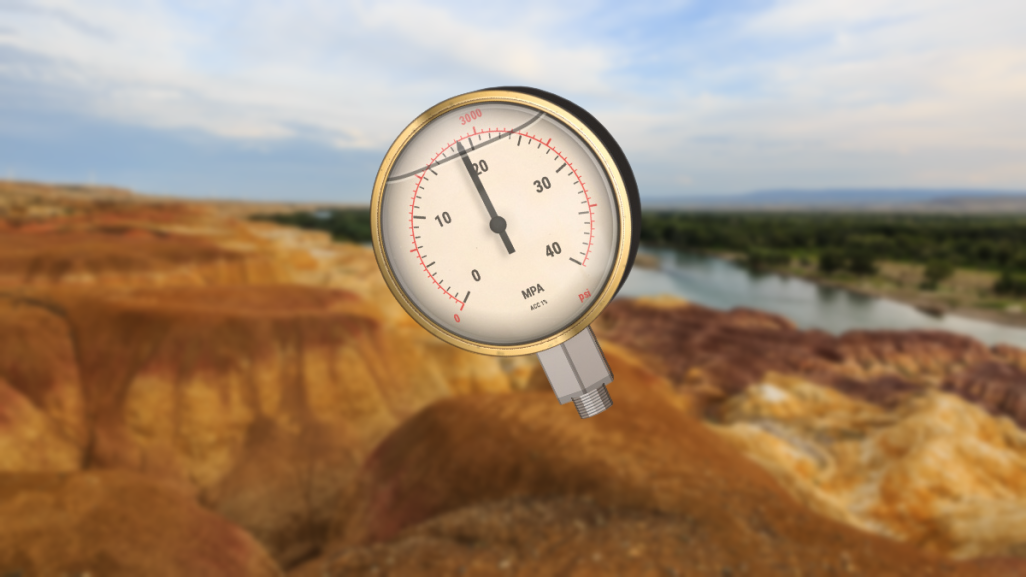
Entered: 19 MPa
